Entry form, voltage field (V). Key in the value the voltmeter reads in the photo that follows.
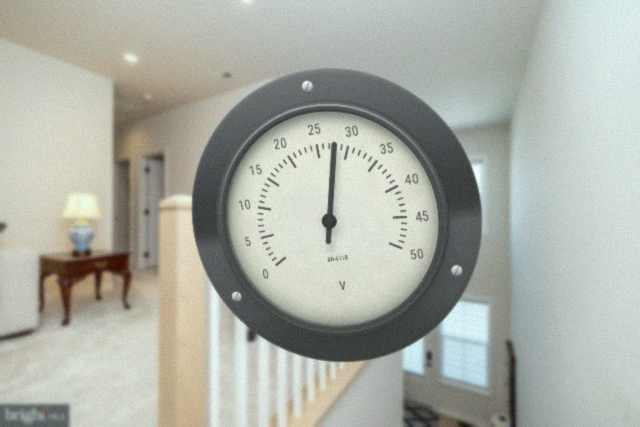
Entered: 28 V
